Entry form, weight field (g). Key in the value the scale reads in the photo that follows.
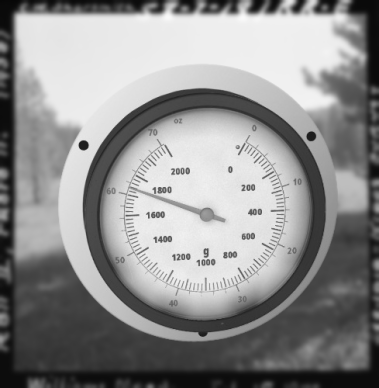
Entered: 1740 g
